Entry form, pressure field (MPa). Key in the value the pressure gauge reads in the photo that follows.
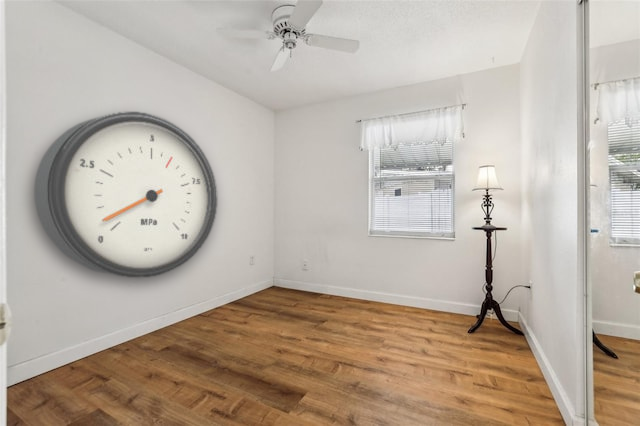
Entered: 0.5 MPa
